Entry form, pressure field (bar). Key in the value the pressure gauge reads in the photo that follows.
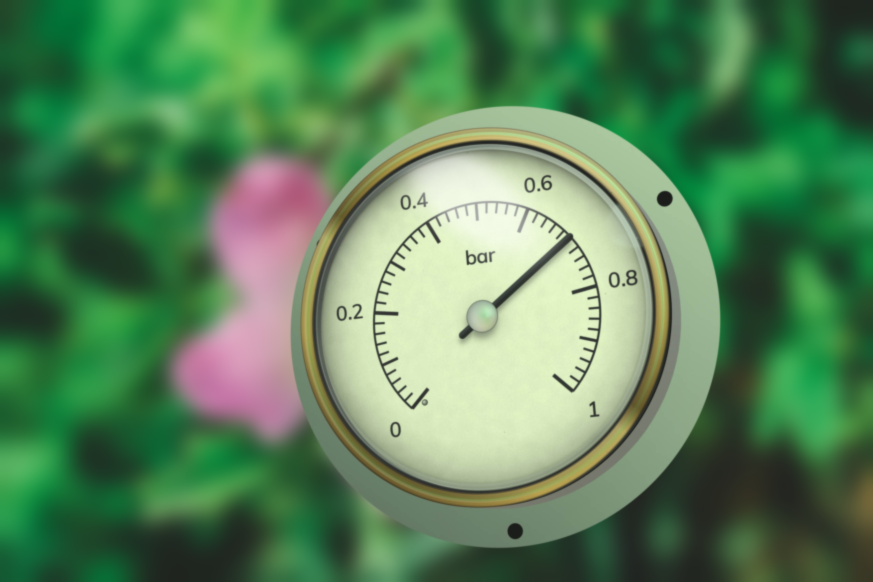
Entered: 0.7 bar
